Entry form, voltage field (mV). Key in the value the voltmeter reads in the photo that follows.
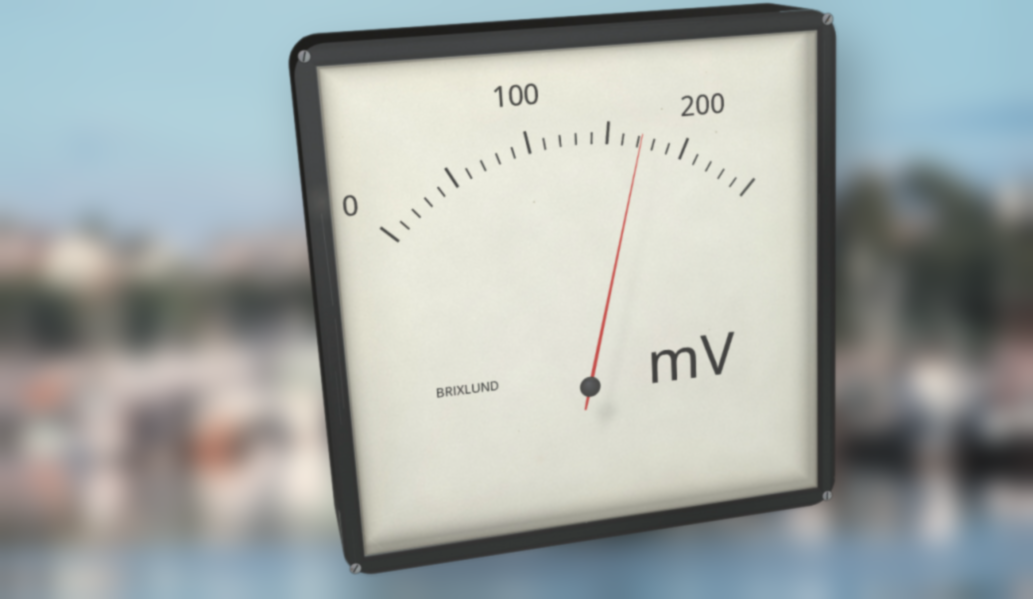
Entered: 170 mV
